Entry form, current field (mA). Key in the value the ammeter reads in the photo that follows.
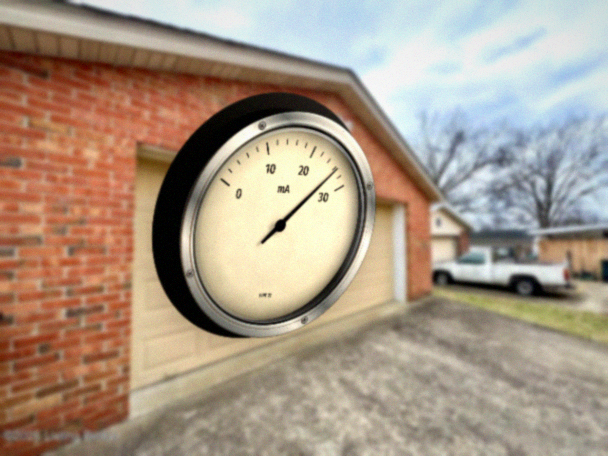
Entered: 26 mA
